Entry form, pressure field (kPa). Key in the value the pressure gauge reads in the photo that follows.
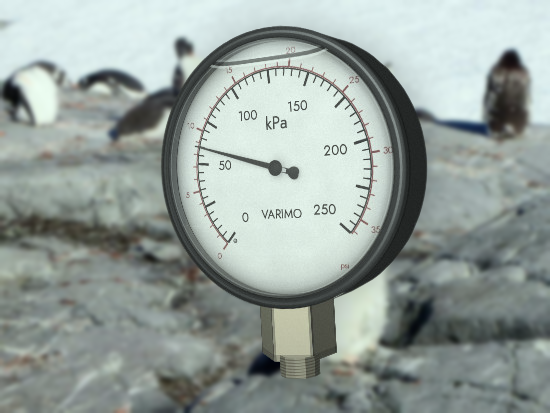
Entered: 60 kPa
